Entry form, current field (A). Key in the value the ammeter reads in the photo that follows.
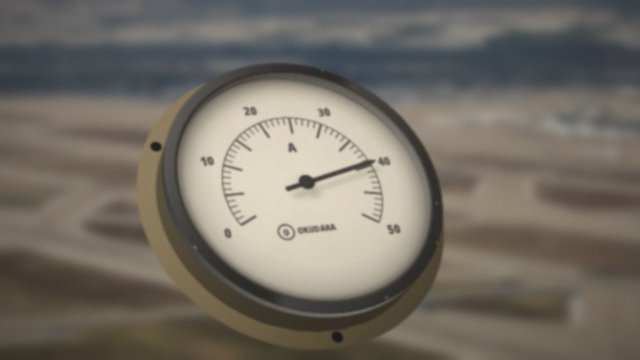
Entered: 40 A
